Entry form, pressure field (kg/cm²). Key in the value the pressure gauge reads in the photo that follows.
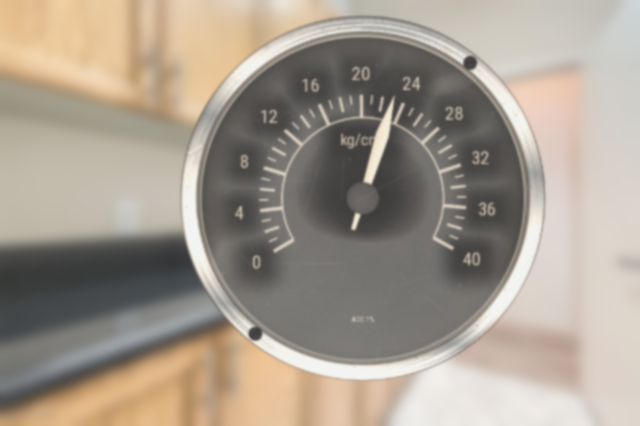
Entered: 23 kg/cm²
